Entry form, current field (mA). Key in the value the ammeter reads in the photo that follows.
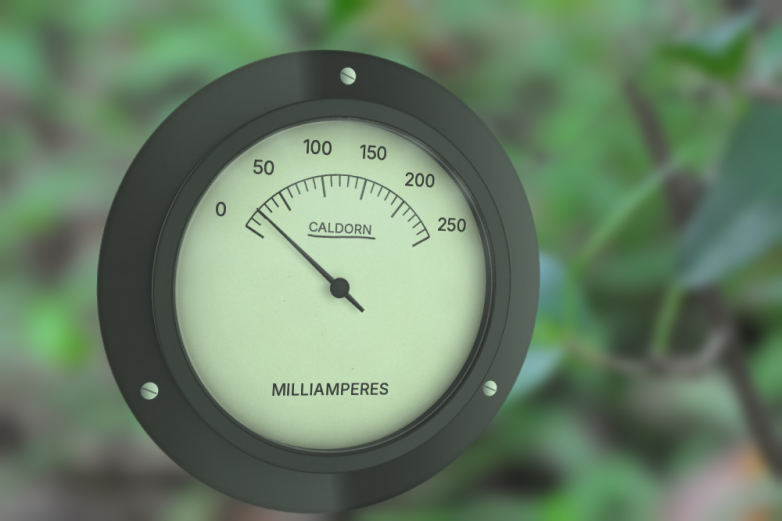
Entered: 20 mA
